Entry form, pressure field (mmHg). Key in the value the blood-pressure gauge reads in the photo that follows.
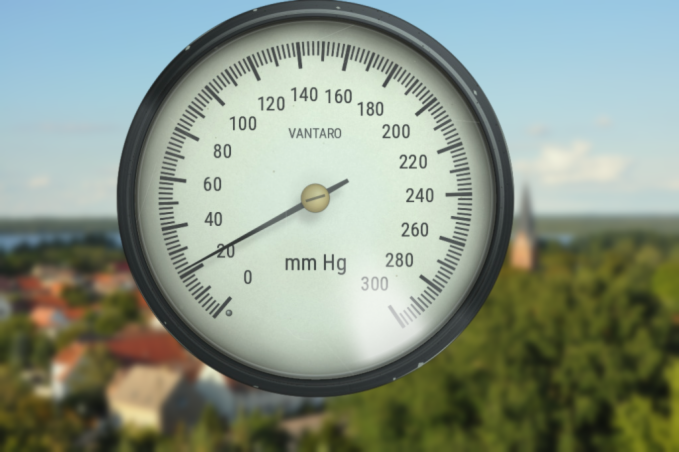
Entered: 22 mmHg
